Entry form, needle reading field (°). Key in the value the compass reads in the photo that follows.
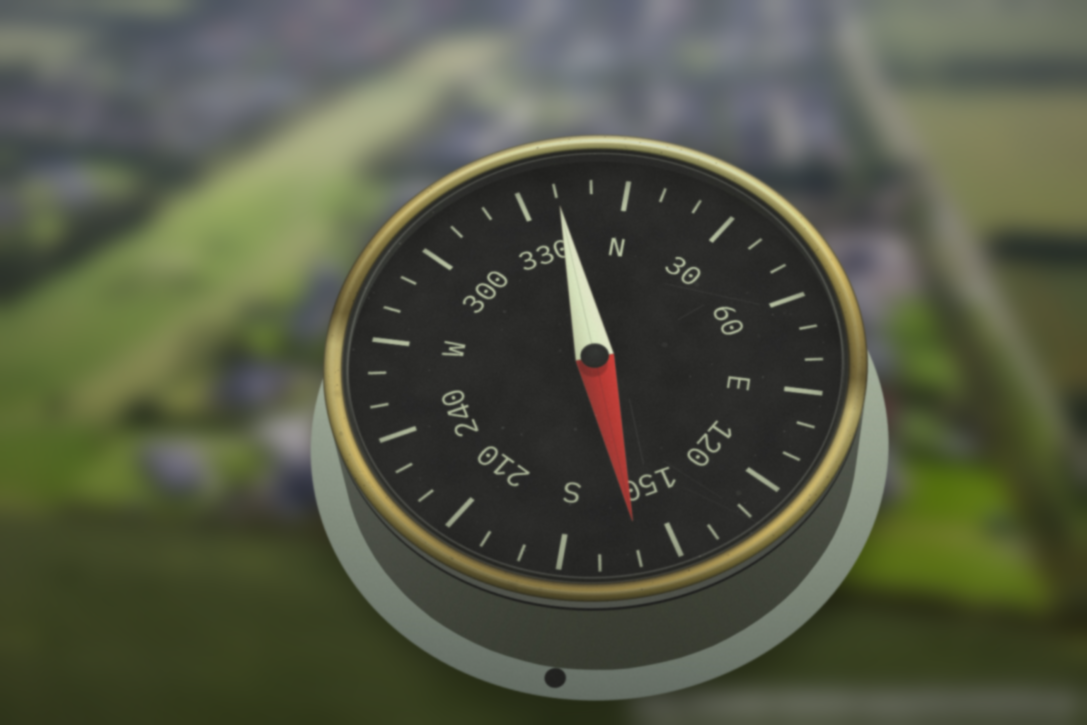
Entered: 160 °
